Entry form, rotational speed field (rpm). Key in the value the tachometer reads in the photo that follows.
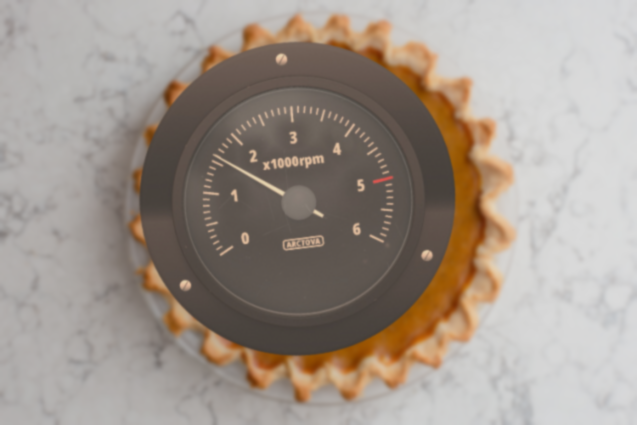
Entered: 1600 rpm
